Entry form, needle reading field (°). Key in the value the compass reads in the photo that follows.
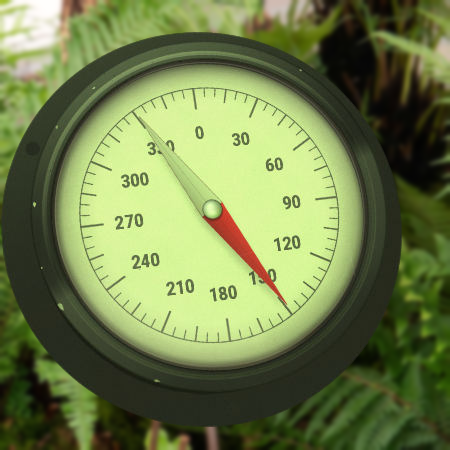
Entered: 150 °
